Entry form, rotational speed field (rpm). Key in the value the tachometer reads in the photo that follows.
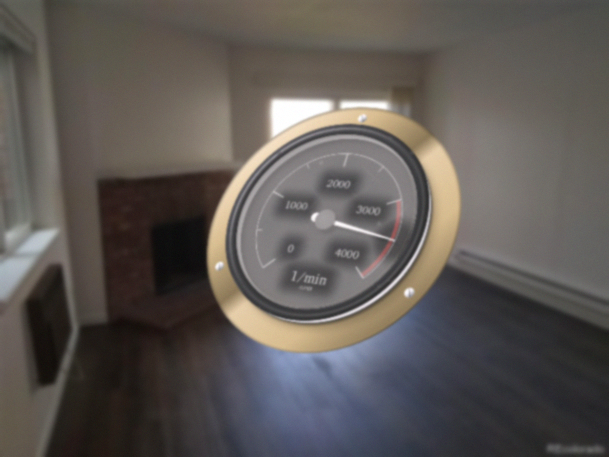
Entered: 3500 rpm
